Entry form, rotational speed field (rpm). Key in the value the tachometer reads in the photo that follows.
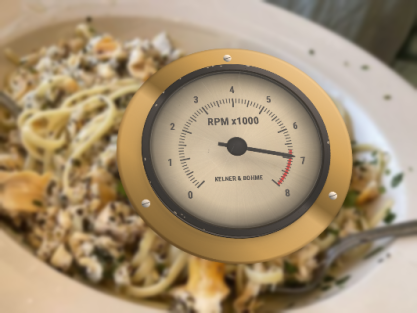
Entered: 7000 rpm
